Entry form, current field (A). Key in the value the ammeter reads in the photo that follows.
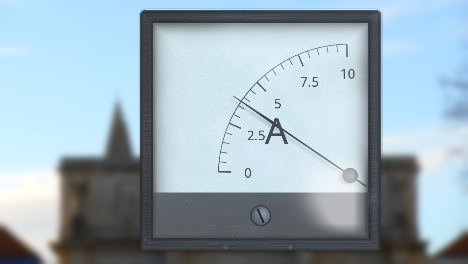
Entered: 3.75 A
